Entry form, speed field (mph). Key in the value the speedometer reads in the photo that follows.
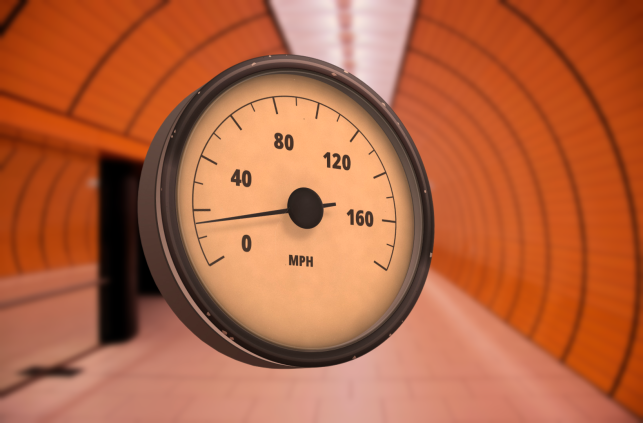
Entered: 15 mph
